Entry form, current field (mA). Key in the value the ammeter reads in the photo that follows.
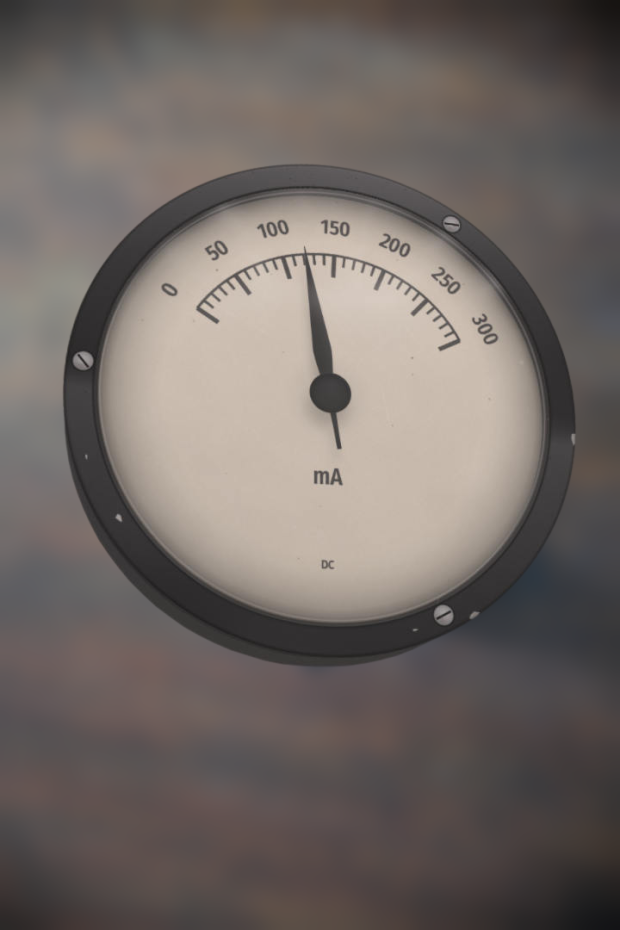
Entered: 120 mA
